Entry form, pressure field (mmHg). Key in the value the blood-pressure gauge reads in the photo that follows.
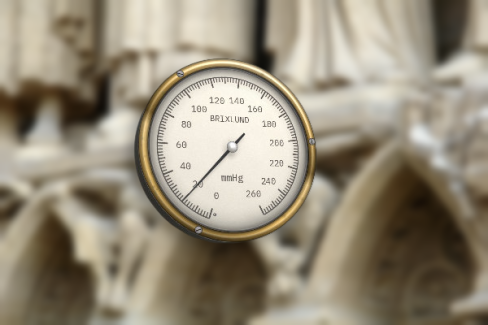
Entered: 20 mmHg
